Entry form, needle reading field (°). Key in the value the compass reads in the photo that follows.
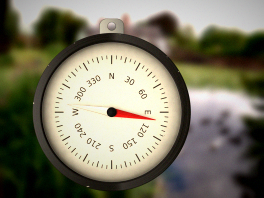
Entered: 100 °
